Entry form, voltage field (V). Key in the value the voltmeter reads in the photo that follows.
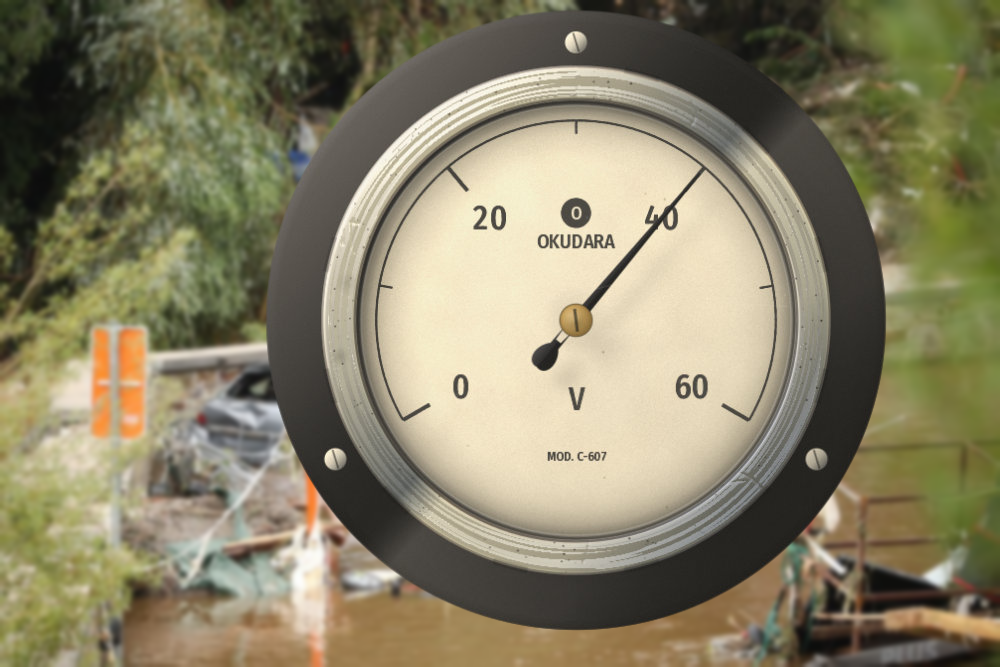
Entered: 40 V
